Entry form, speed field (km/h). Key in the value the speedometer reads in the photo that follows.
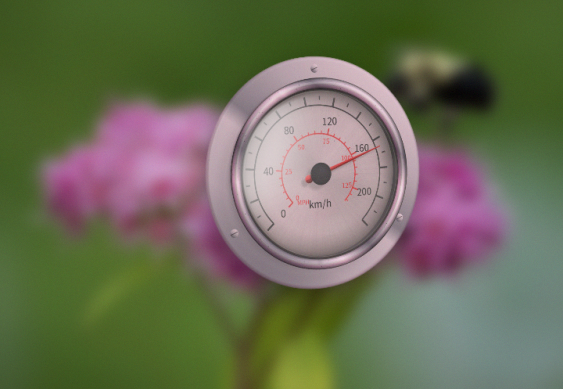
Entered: 165 km/h
